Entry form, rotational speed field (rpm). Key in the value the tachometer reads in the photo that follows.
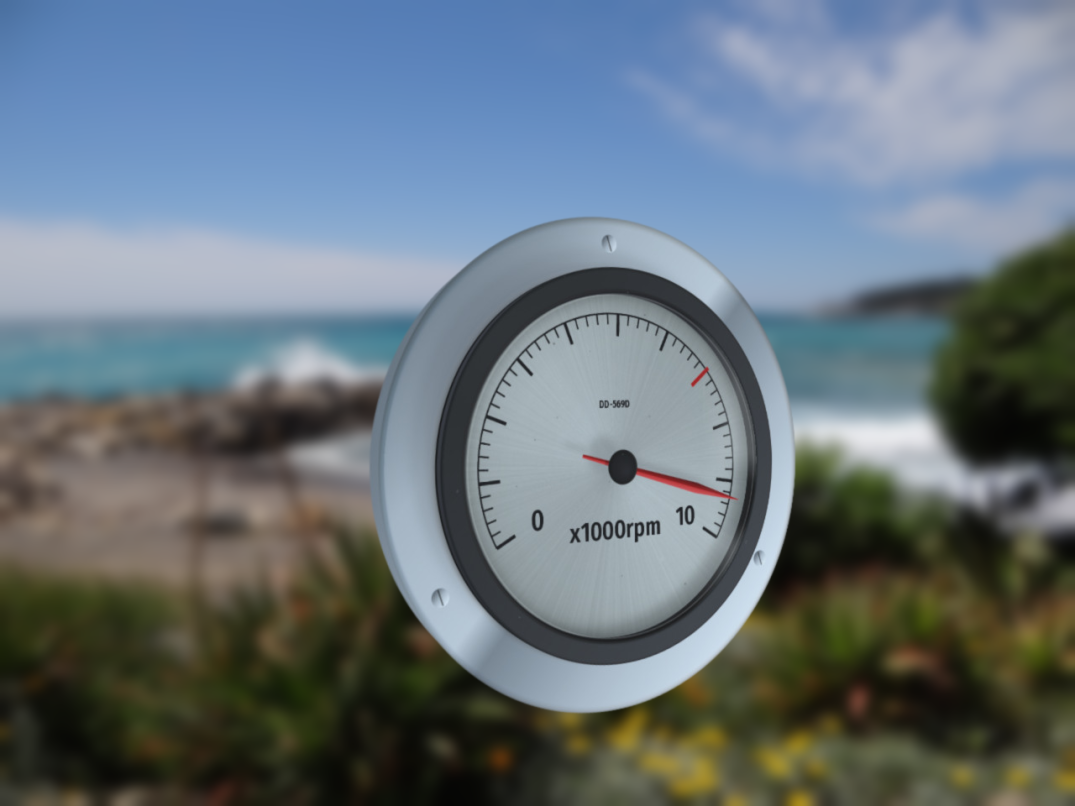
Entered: 9300 rpm
